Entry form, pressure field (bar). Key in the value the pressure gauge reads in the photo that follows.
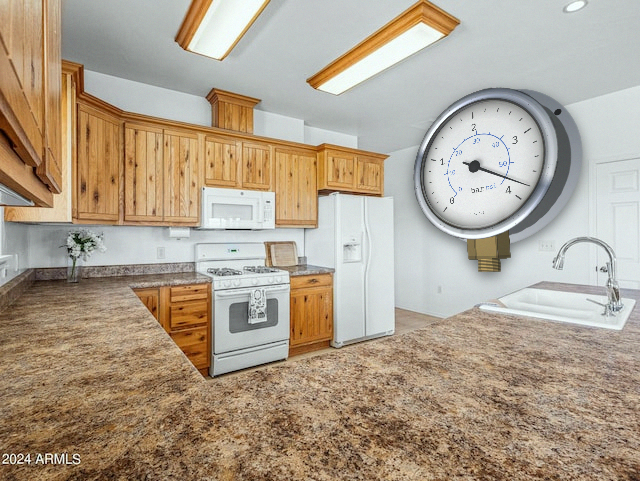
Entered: 3.8 bar
